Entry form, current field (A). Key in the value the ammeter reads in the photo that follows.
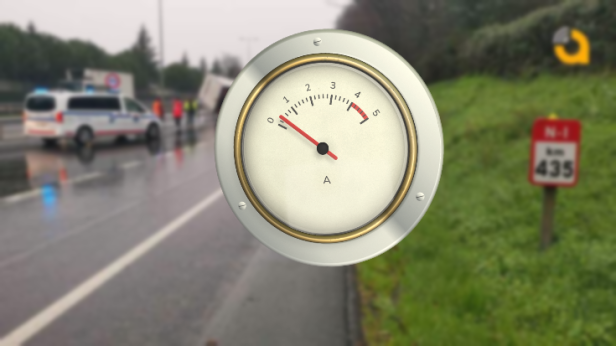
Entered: 0.4 A
